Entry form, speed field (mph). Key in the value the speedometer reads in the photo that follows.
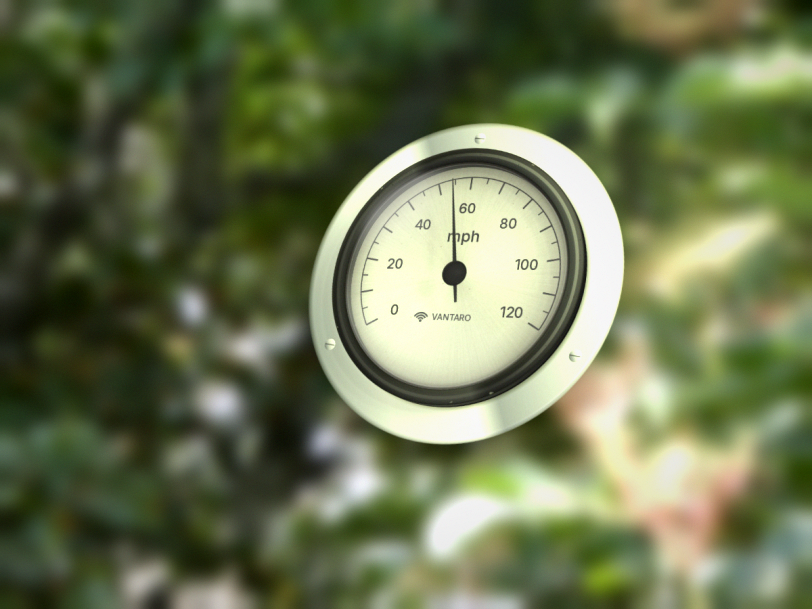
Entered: 55 mph
